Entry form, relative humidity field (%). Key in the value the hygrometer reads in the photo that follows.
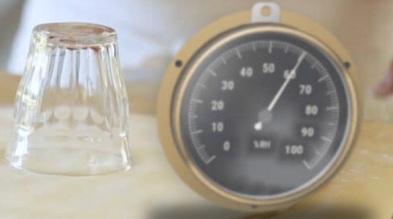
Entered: 60 %
